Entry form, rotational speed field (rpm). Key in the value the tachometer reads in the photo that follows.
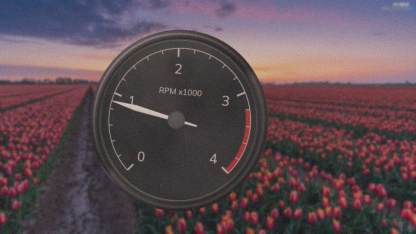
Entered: 900 rpm
